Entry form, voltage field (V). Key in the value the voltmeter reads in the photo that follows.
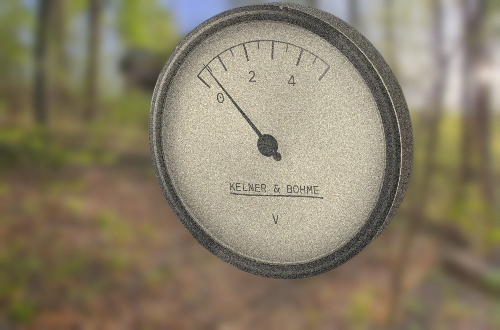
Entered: 0.5 V
